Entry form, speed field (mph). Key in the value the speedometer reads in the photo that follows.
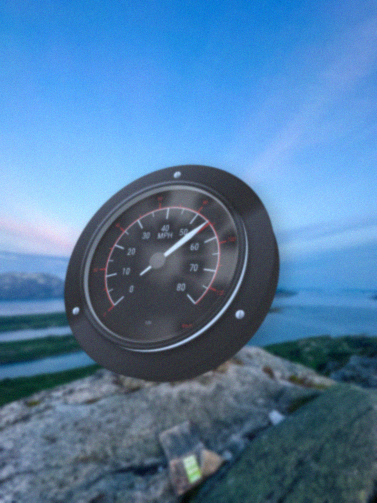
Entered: 55 mph
